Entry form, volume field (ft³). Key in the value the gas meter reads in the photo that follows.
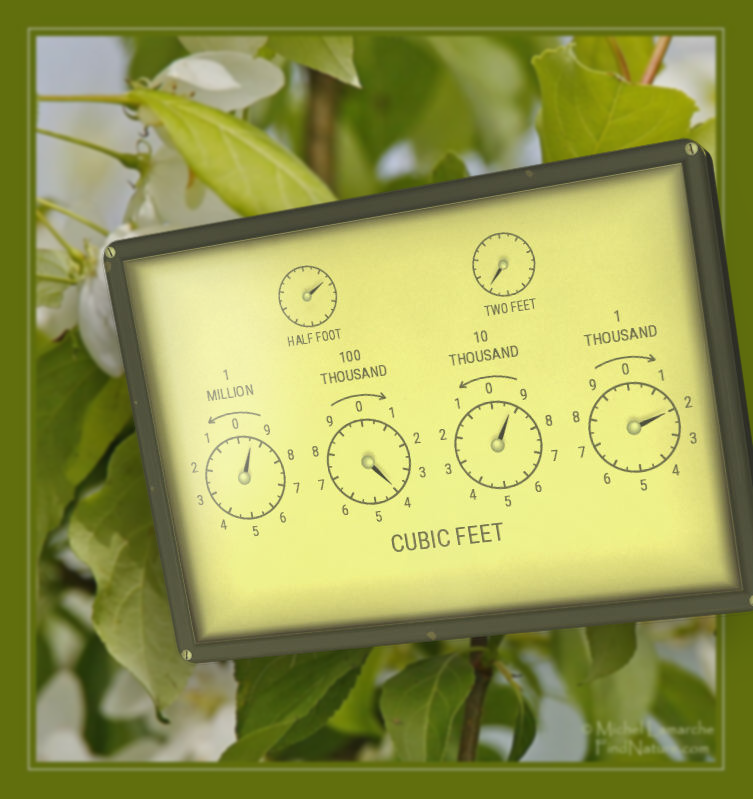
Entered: 939200 ft³
